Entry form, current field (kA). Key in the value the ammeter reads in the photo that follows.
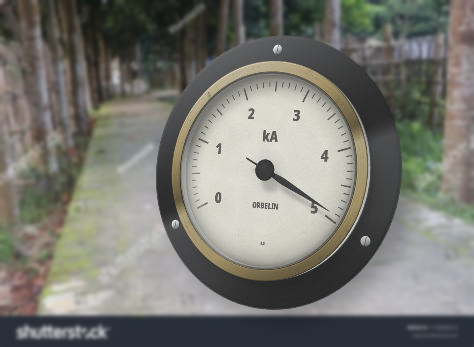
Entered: 4.9 kA
